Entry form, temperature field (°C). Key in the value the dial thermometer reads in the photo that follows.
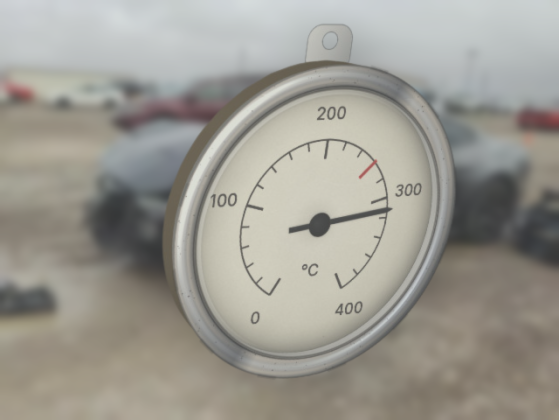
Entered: 310 °C
